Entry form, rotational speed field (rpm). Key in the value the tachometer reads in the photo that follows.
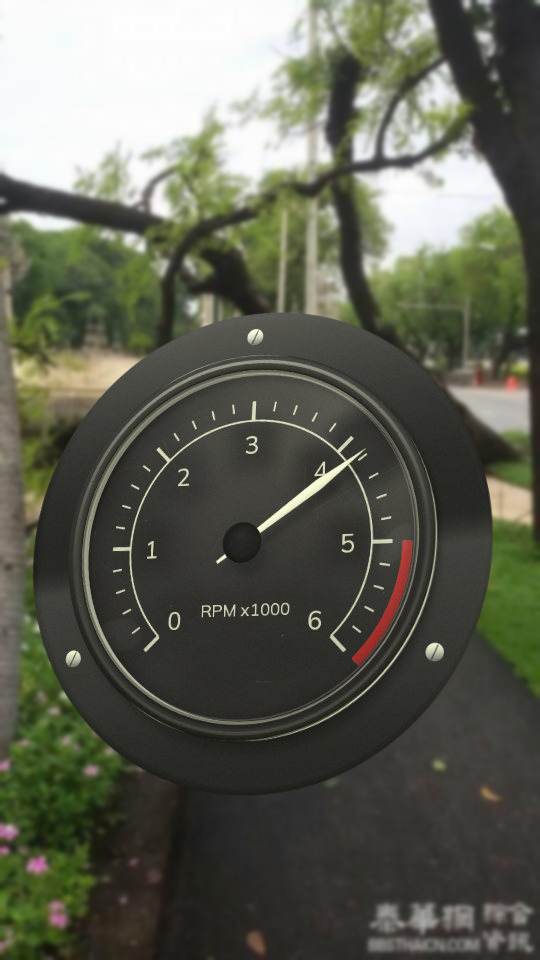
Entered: 4200 rpm
